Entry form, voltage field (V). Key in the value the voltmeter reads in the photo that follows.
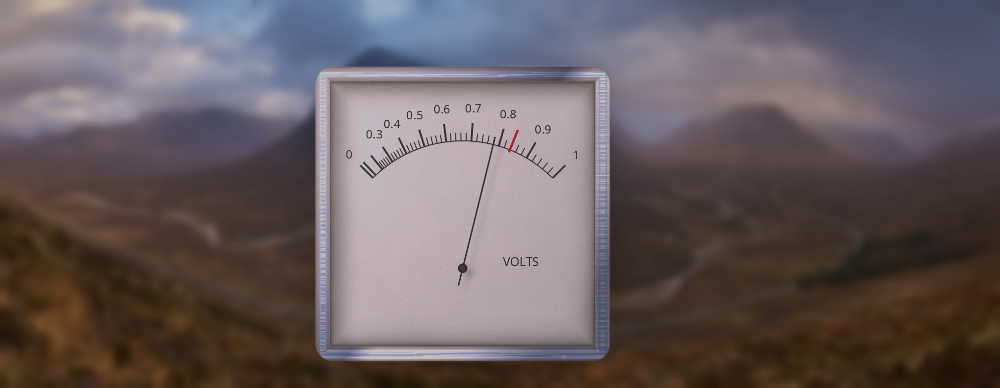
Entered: 0.78 V
